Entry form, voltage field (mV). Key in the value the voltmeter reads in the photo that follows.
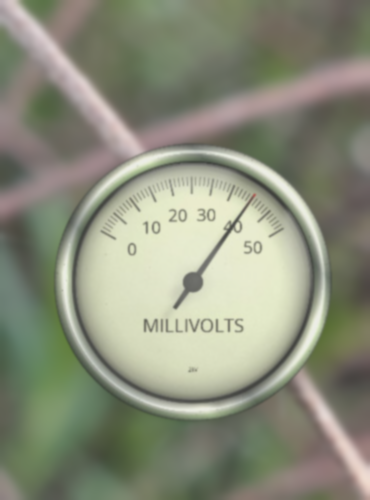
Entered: 40 mV
